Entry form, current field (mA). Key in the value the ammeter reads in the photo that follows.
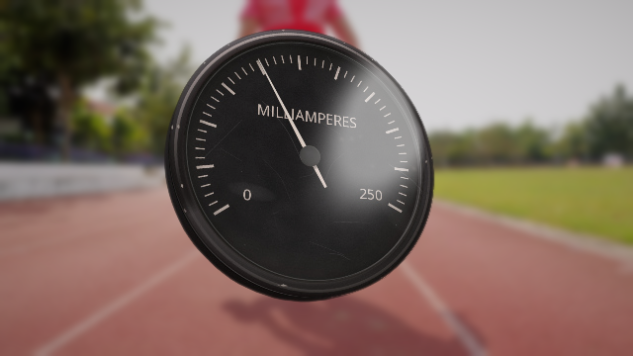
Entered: 100 mA
